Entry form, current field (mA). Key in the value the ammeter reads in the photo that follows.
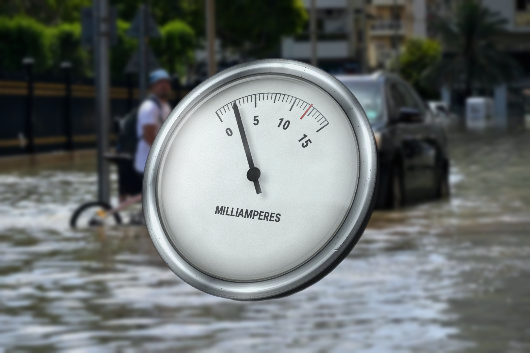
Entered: 2.5 mA
